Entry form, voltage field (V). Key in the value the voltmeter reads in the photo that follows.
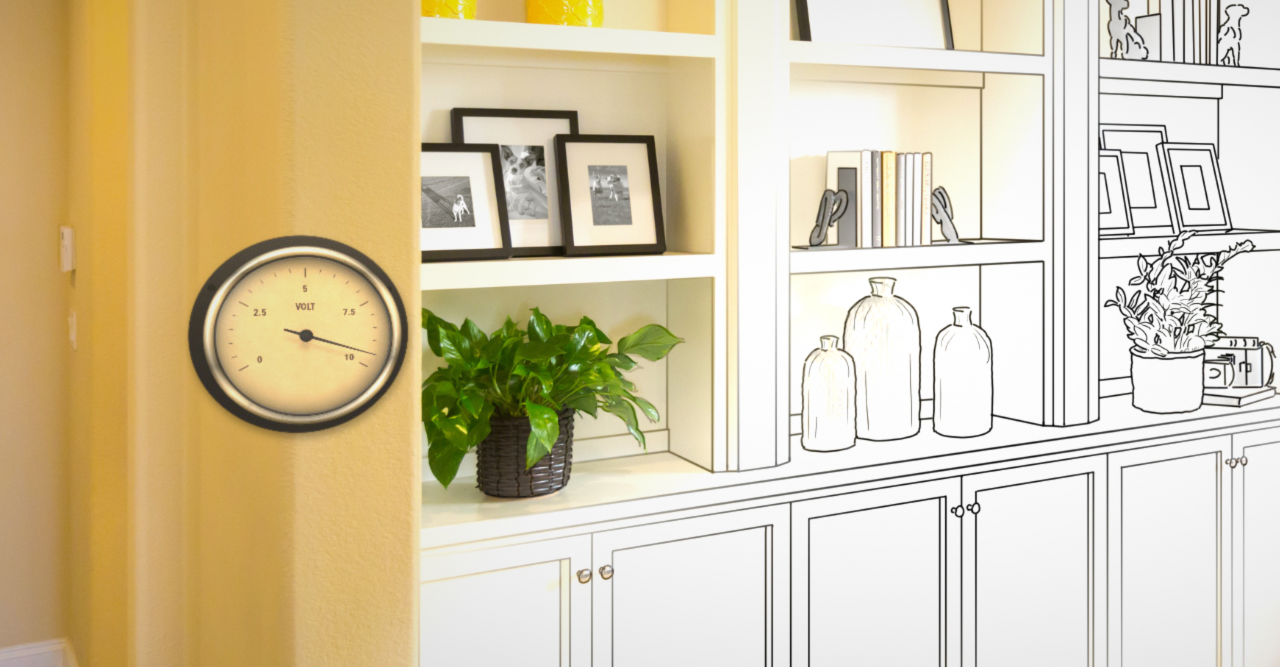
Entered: 9.5 V
